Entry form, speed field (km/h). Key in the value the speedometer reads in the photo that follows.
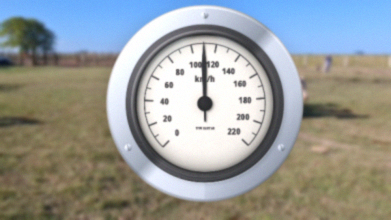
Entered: 110 km/h
